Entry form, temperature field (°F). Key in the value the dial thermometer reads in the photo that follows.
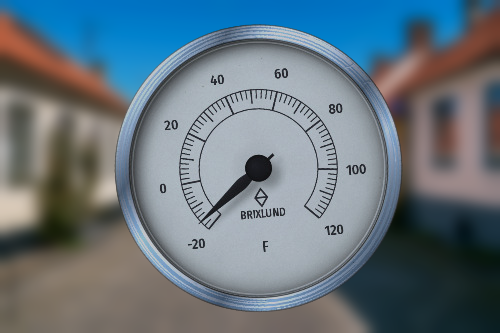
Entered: -16 °F
